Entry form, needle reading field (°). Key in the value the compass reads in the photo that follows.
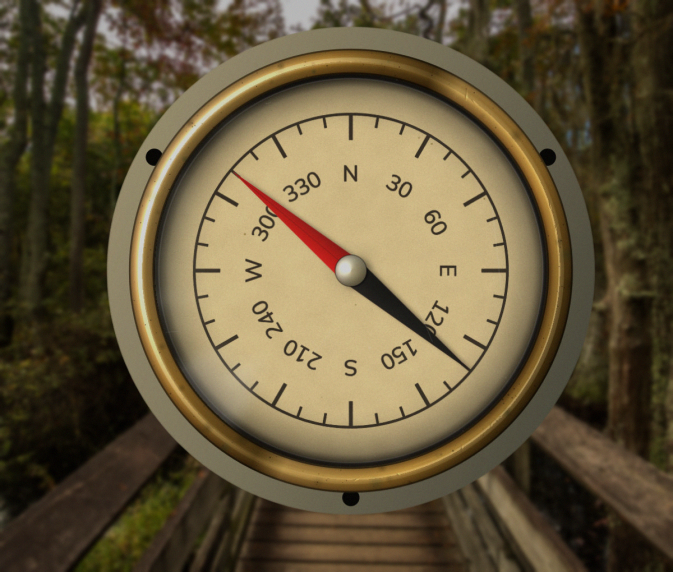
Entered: 310 °
